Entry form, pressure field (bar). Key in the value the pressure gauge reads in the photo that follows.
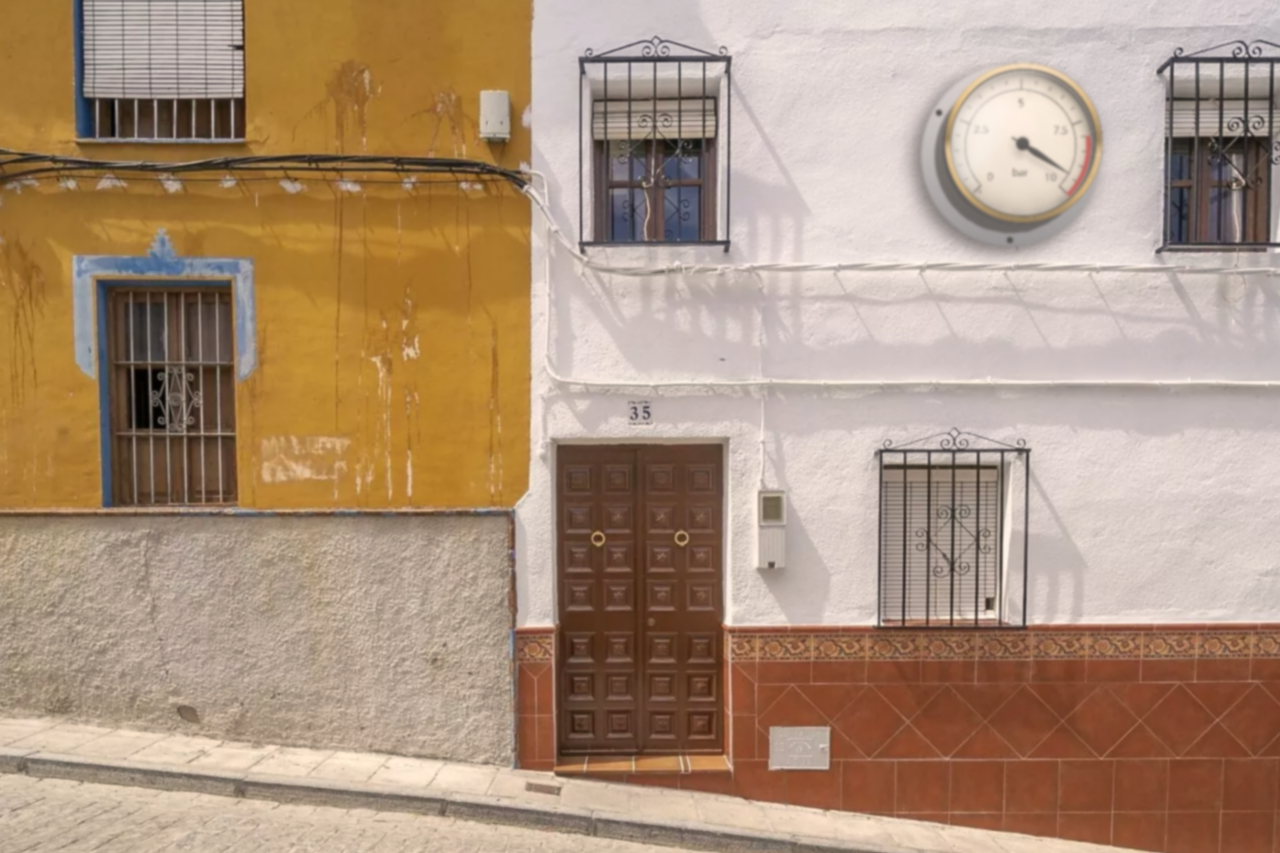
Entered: 9.5 bar
